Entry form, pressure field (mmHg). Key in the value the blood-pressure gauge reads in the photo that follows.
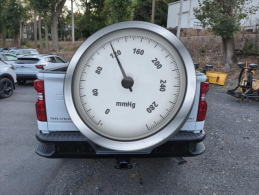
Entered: 120 mmHg
